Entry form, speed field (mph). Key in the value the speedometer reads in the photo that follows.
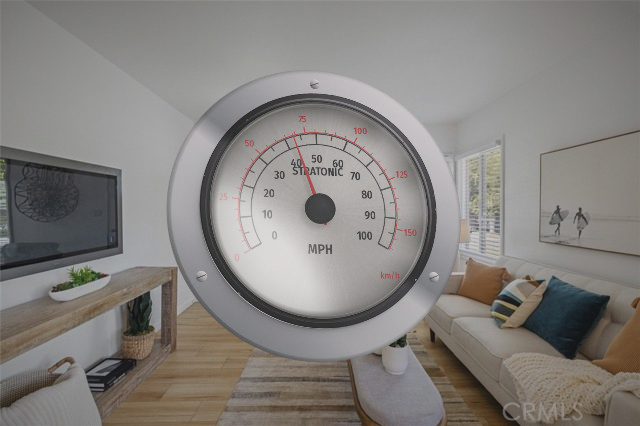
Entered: 42.5 mph
